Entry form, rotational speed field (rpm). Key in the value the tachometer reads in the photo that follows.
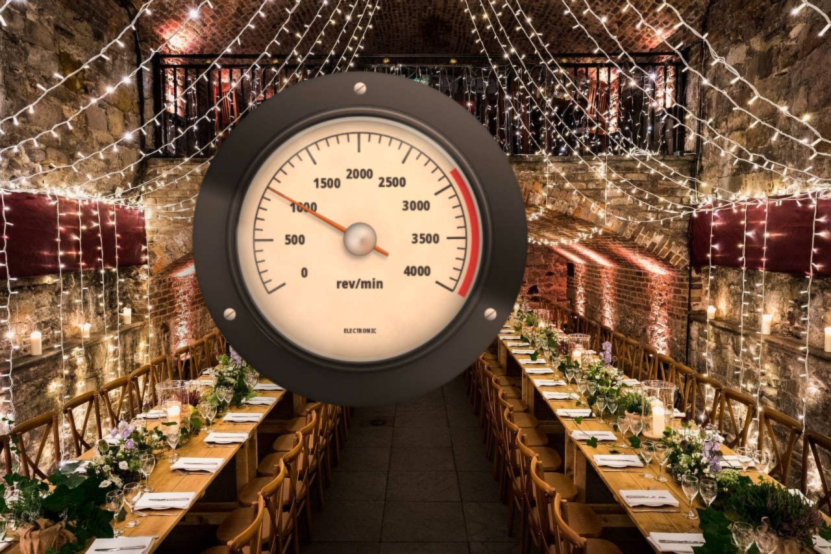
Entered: 1000 rpm
